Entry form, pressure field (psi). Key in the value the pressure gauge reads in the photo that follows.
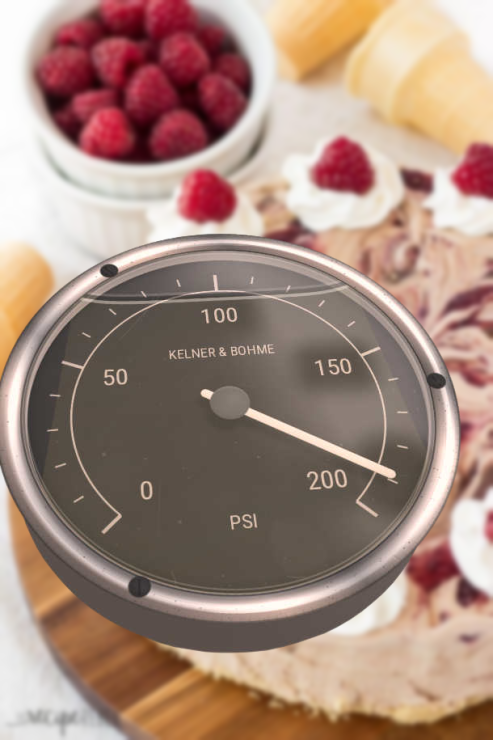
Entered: 190 psi
